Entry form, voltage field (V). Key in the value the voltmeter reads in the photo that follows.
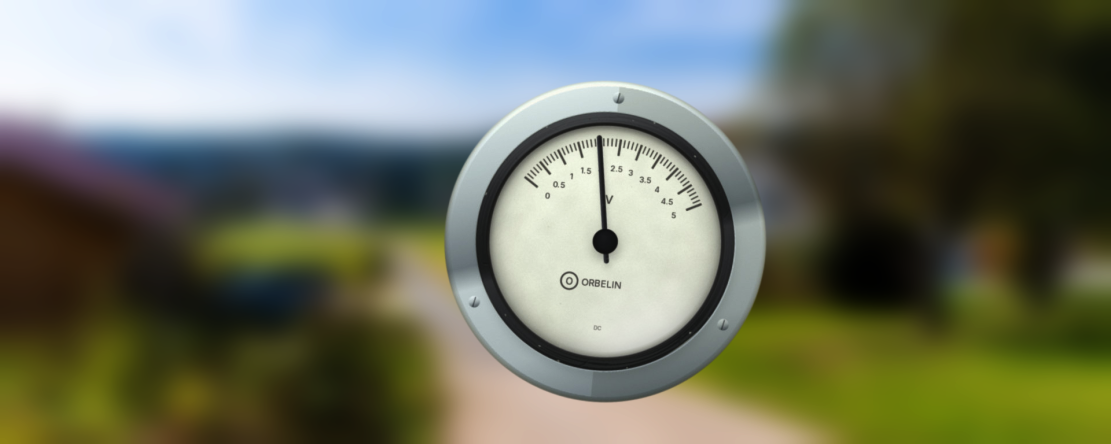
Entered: 2 V
